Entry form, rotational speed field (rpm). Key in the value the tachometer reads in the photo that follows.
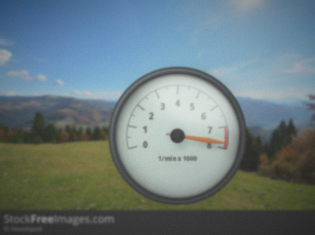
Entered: 7750 rpm
